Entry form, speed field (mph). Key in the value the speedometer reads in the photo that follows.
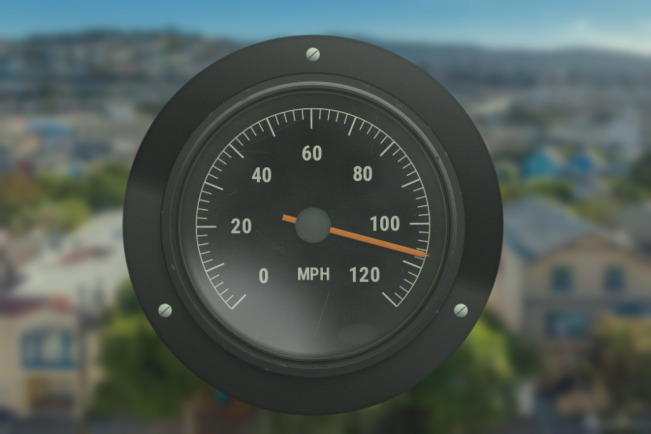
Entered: 107 mph
